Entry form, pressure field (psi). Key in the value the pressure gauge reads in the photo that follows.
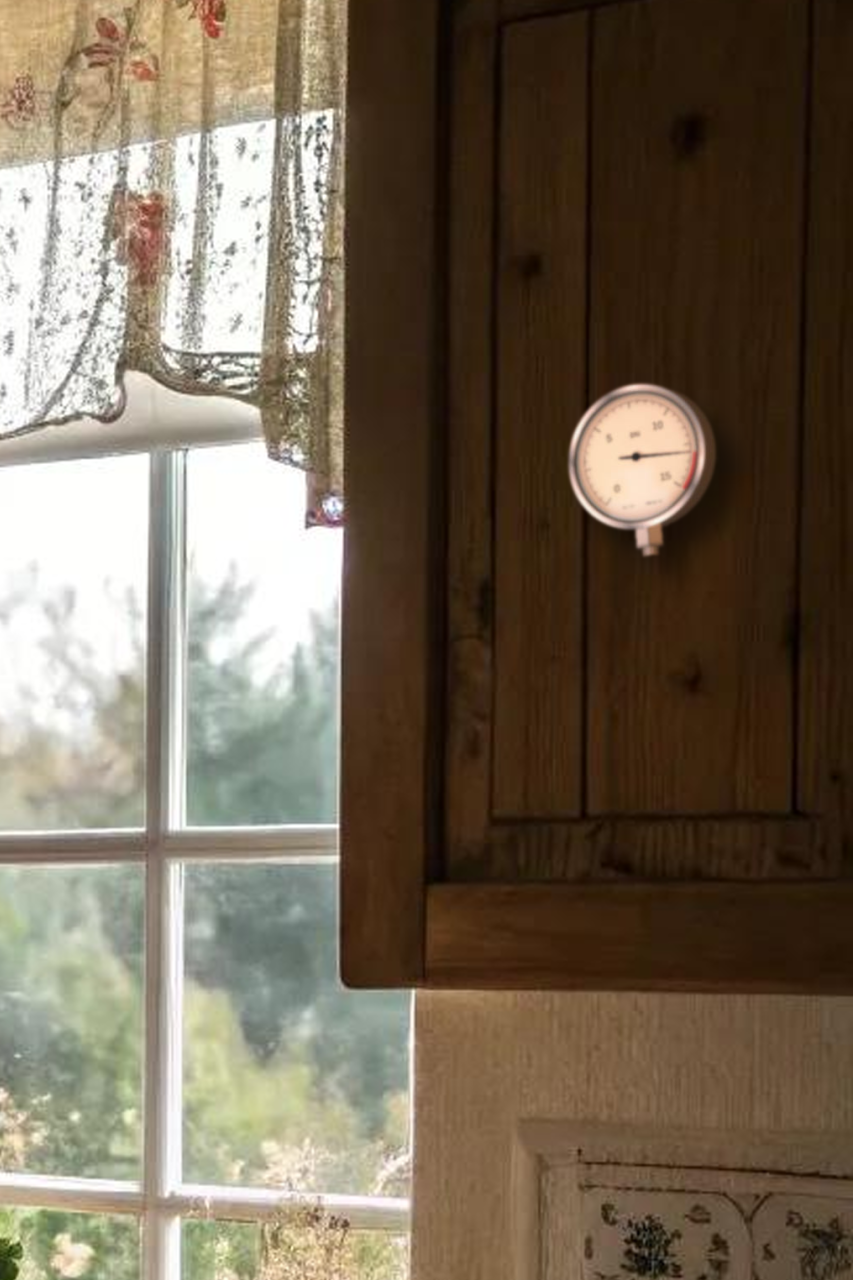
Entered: 13 psi
